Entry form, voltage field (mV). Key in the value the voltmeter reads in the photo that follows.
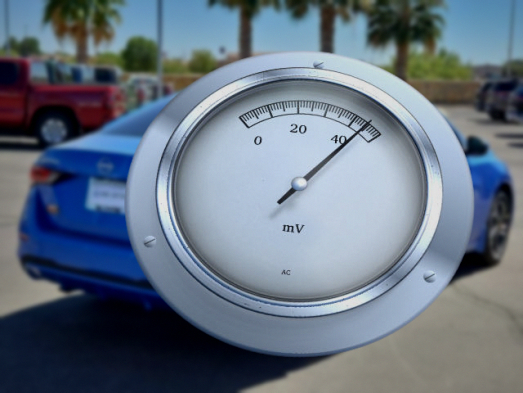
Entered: 45 mV
